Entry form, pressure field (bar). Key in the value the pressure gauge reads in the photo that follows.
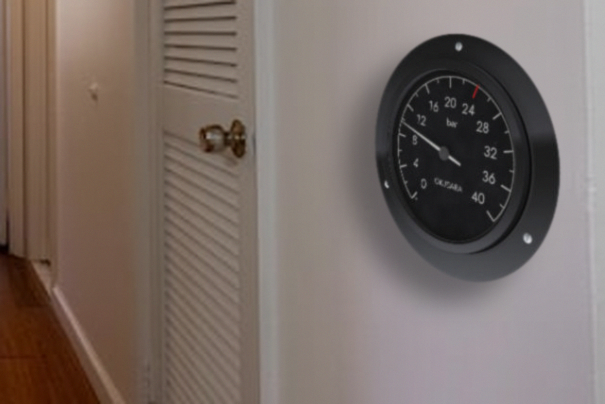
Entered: 10 bar
